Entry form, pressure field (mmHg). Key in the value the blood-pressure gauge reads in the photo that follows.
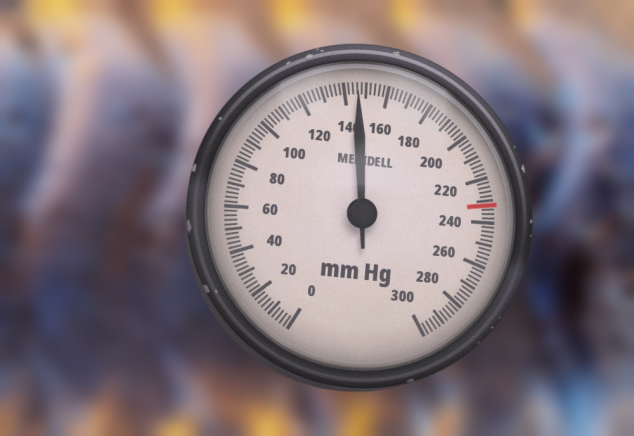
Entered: 146 mmHg
